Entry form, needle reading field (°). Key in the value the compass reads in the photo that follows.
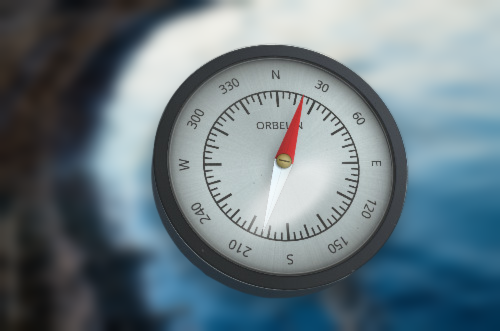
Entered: 20 °
